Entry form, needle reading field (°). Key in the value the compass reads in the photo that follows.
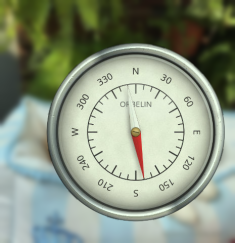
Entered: 170 °
